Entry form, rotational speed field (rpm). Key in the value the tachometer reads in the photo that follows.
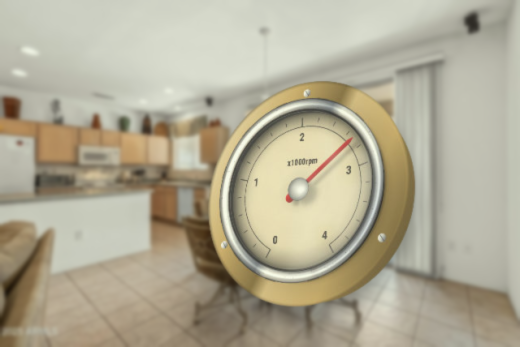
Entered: 2700 rpm
